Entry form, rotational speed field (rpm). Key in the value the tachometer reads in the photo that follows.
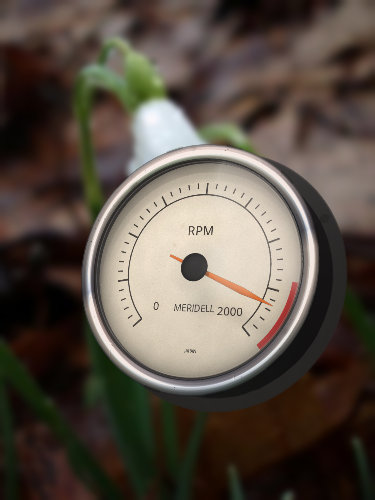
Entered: 1825 rpm
